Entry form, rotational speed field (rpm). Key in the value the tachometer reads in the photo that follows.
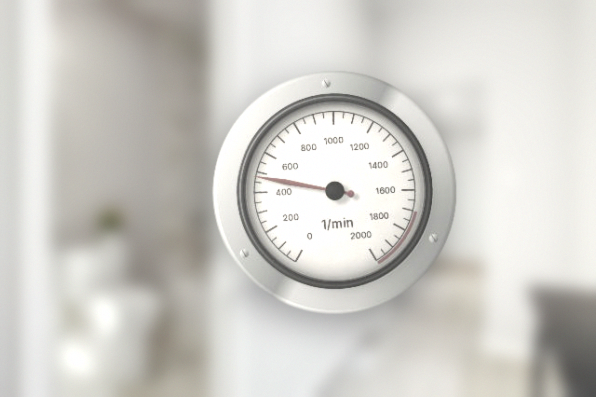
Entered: 475 rpm
